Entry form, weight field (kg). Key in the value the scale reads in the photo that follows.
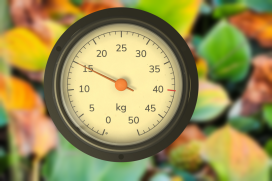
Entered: 15 kg
